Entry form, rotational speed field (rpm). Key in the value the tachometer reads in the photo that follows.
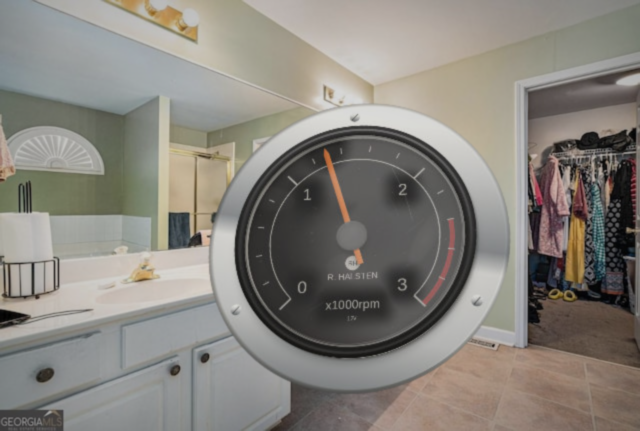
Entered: 1300 rpm
